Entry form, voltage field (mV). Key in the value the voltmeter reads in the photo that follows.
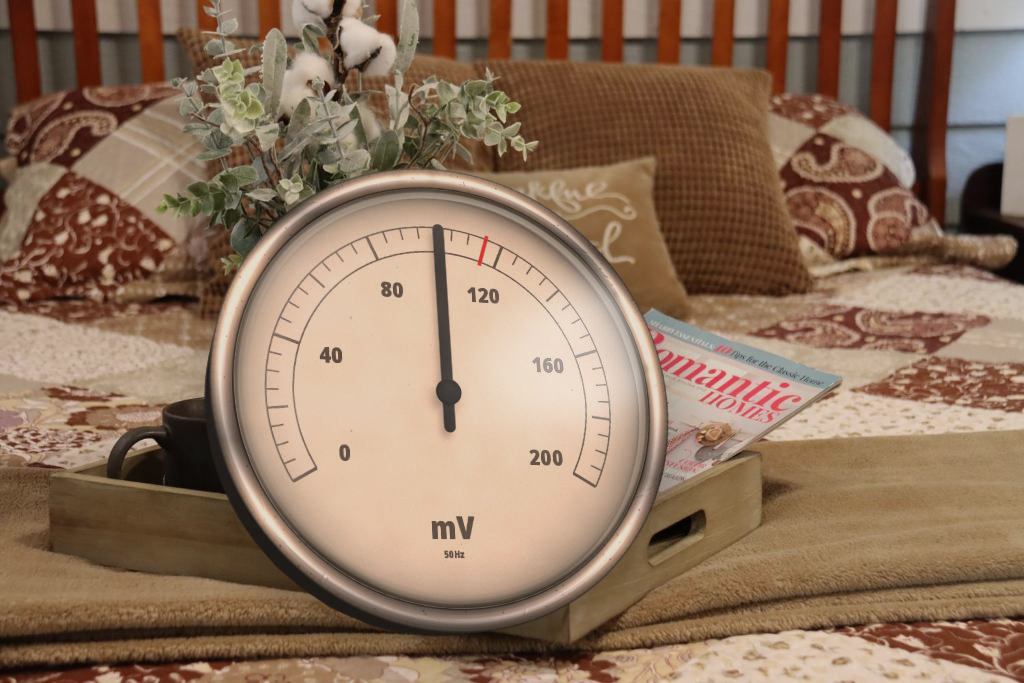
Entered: 100 mV
